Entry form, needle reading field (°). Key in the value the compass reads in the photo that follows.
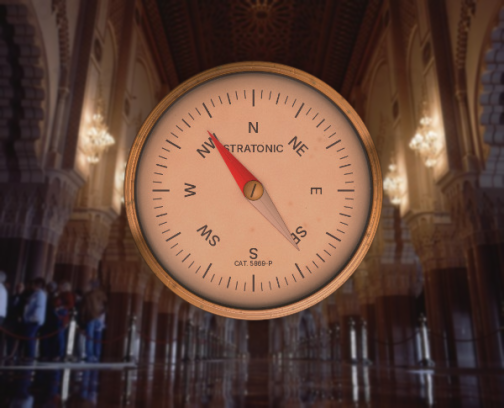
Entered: 322.5 °
